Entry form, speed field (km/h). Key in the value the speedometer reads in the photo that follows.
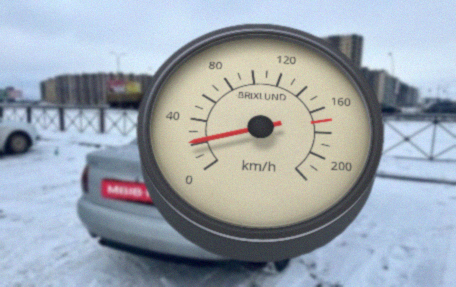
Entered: 20 km/h
